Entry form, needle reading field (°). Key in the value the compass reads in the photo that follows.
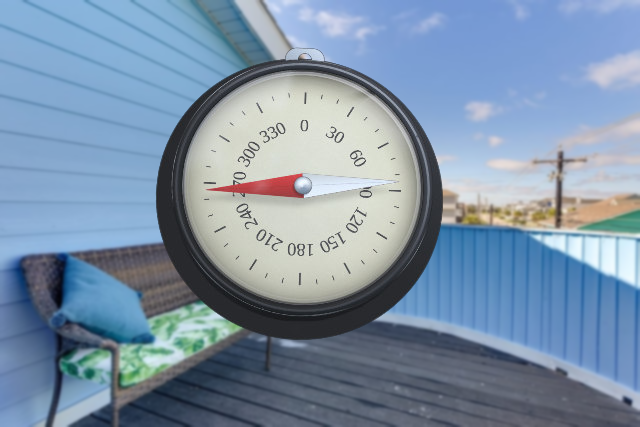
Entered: 265 °
